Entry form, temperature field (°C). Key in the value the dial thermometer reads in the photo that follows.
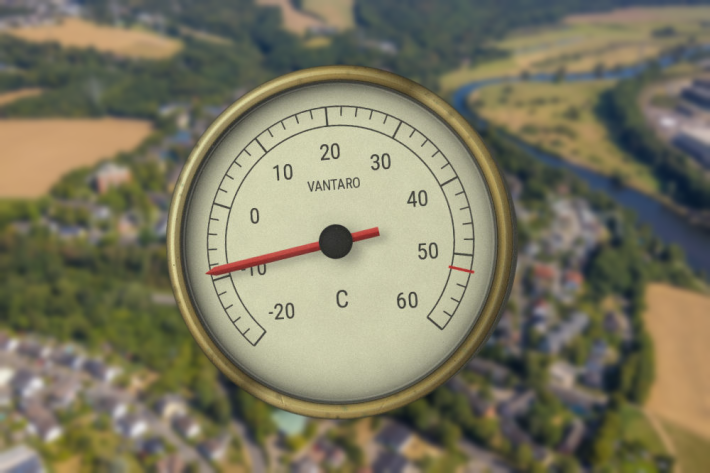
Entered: -9 °C
